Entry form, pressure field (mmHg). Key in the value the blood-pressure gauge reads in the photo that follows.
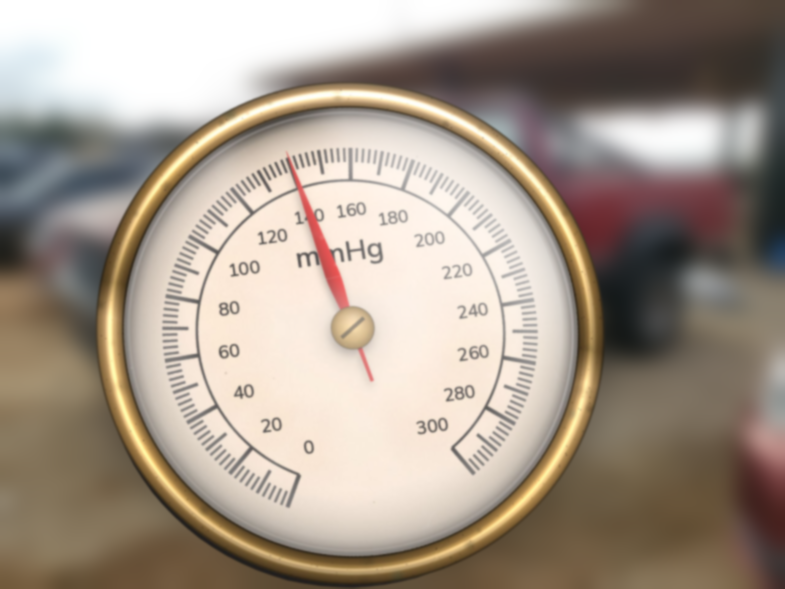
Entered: 140 mmHg
